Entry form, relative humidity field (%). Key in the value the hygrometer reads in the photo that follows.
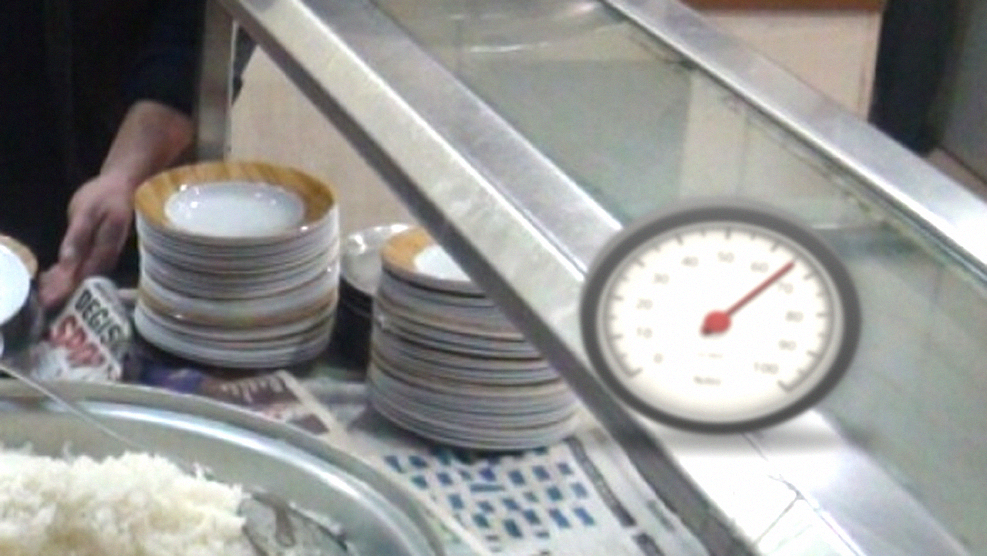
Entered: 65 %
